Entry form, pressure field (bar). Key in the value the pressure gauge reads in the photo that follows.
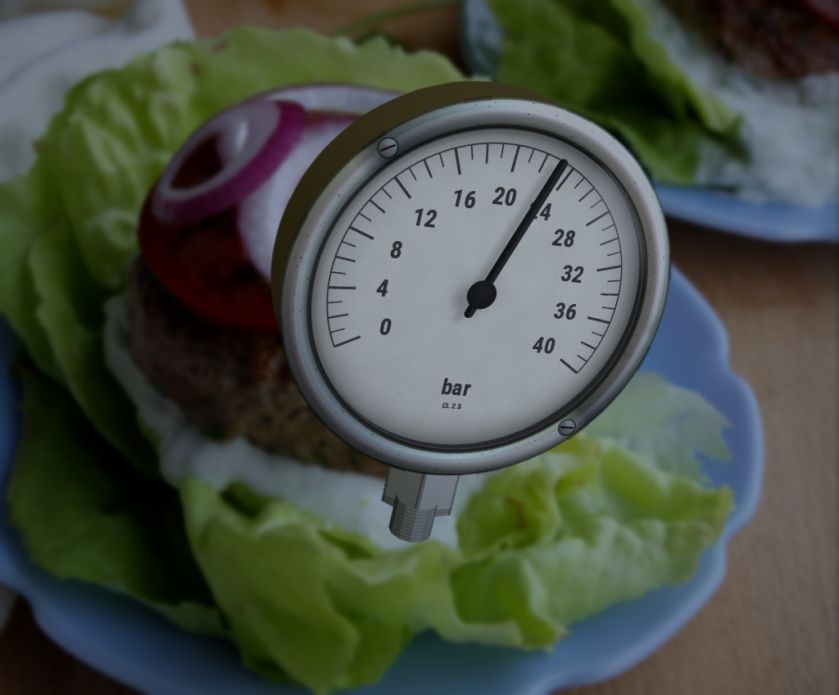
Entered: 23 bar
